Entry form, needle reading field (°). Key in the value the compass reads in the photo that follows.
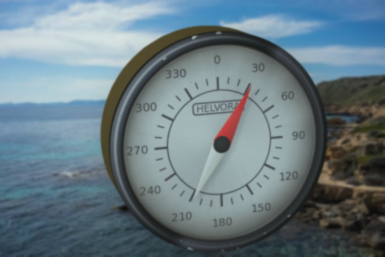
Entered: 30 °
